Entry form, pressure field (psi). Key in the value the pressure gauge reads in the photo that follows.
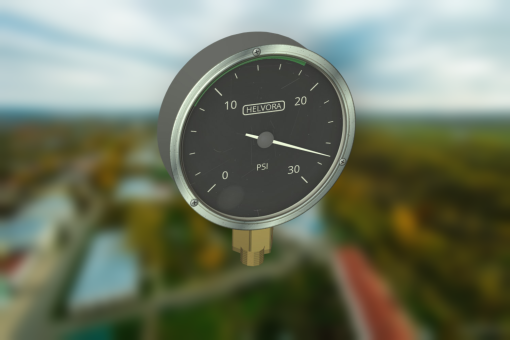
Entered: 27 psi
